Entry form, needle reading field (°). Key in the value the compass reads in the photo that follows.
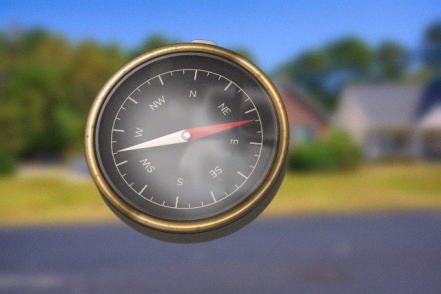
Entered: 70 °
